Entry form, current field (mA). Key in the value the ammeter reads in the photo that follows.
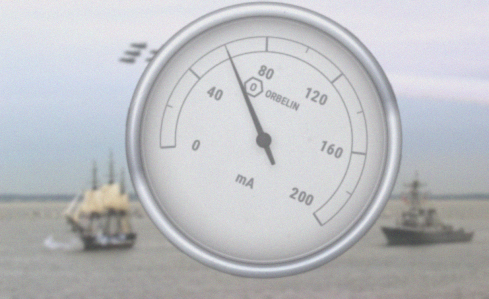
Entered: 60 mA
